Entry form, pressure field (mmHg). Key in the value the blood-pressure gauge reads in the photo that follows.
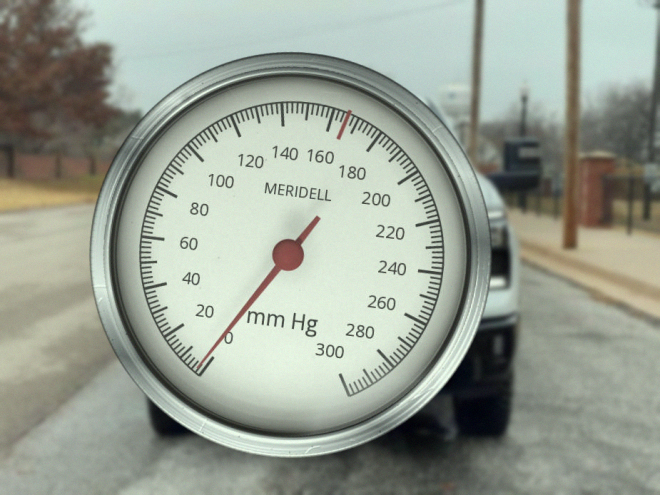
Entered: 2 mmHg
